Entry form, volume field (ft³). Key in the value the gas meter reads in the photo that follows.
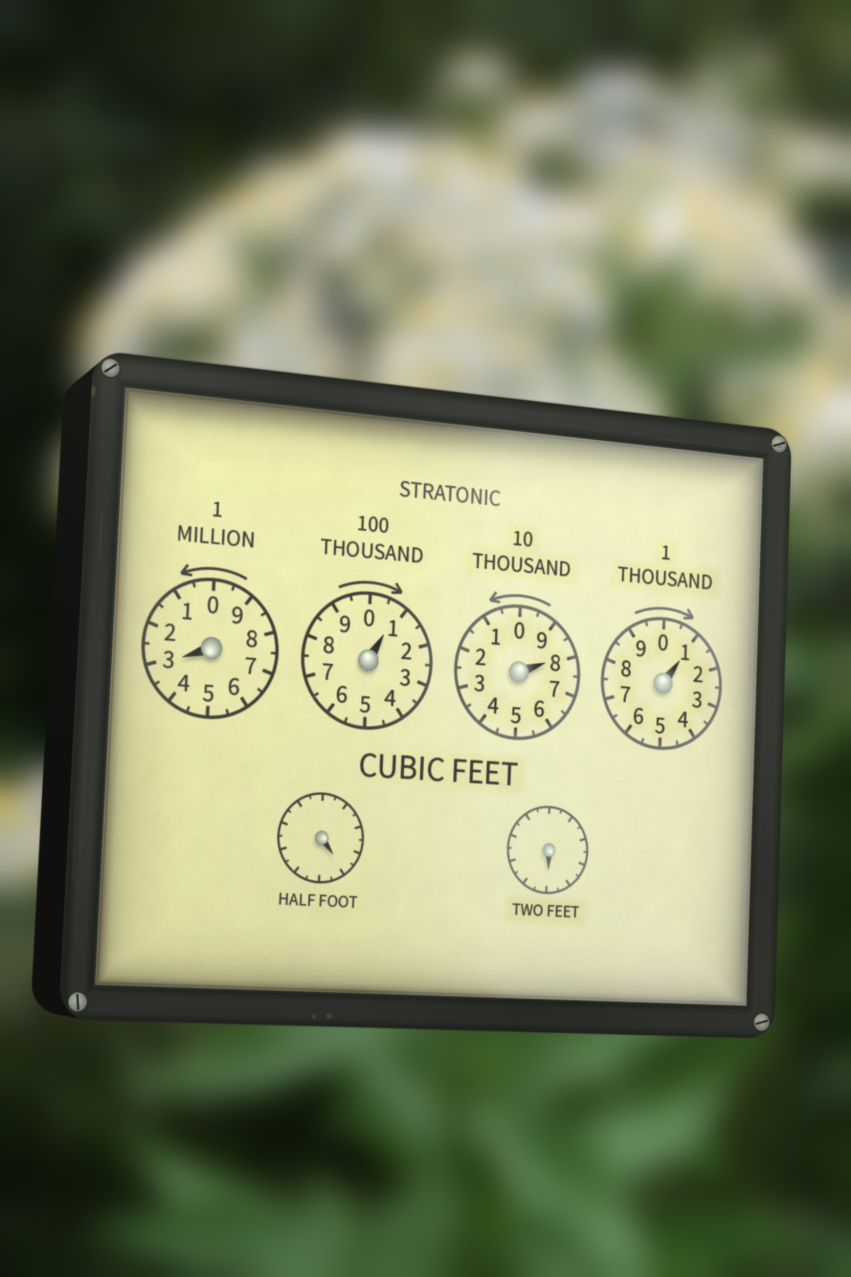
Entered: 308100 ft³
